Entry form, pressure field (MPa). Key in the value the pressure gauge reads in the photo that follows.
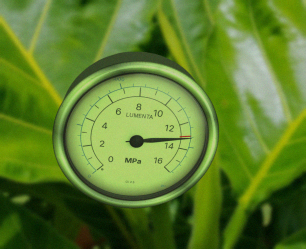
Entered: 13 MPa
